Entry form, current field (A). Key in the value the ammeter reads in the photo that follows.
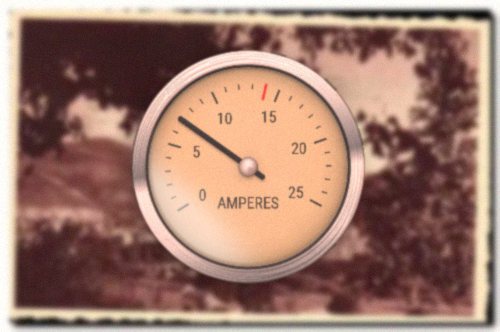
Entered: 7 A
